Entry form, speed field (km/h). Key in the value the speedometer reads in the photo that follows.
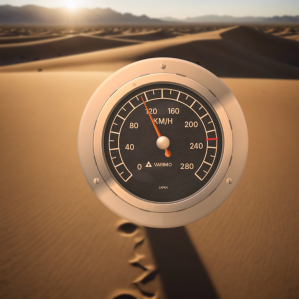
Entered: 115 km/h
